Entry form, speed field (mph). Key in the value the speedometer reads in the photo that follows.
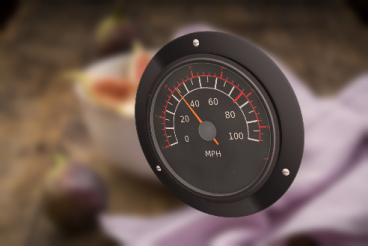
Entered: 35 mph
